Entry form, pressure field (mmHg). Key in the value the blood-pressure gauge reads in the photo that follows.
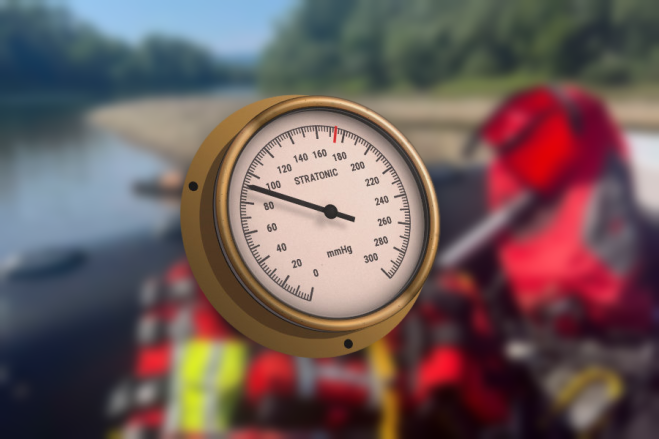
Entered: 90 mmHg
